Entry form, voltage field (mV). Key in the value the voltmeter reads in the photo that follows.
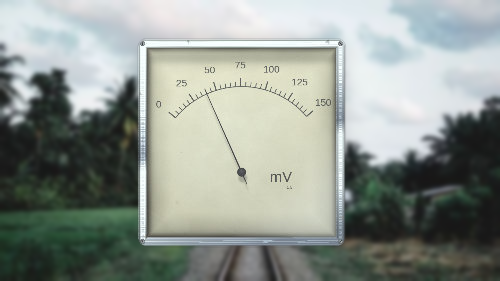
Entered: 40 mV
